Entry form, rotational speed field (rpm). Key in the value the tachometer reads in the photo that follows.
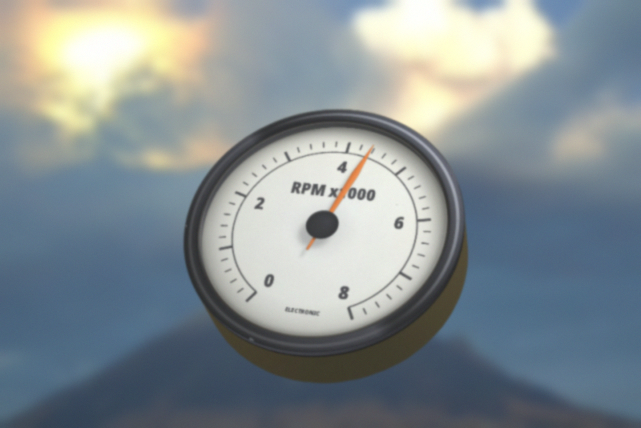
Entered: 4400 rpm
